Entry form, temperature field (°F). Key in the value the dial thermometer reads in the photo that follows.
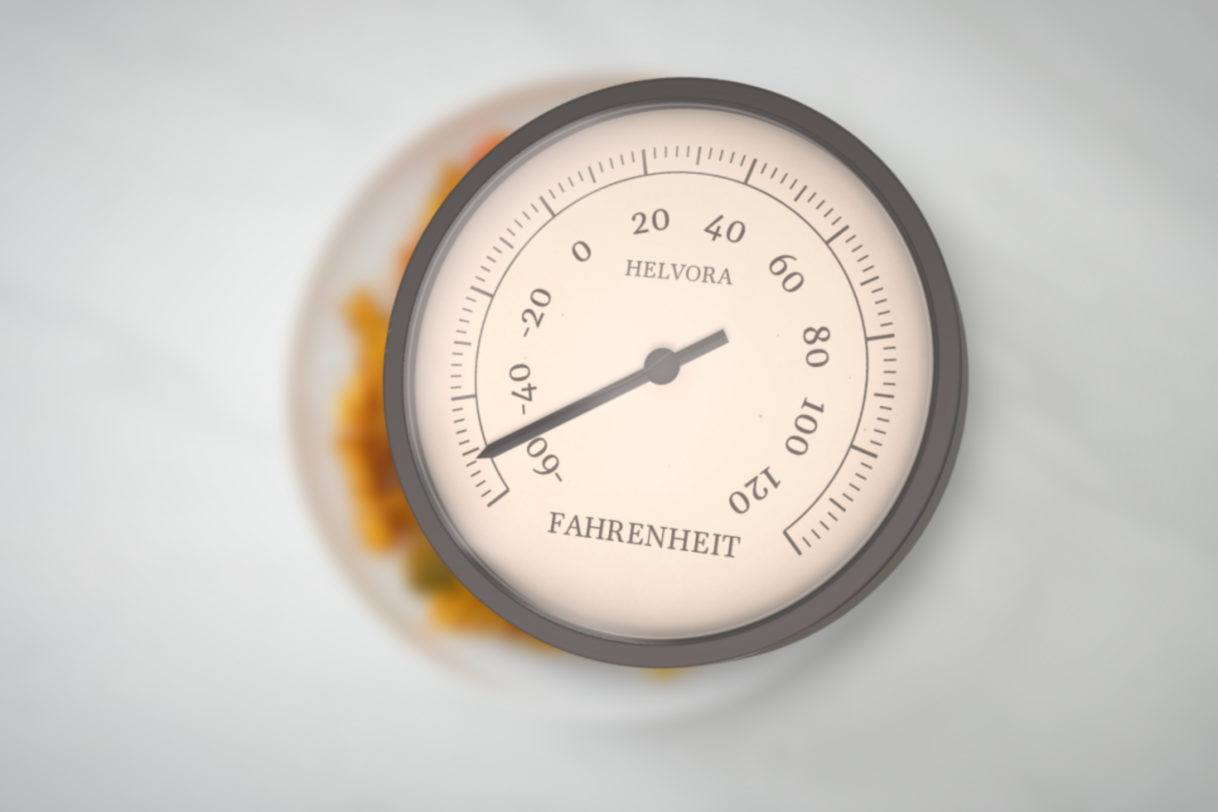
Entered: -52 °F
